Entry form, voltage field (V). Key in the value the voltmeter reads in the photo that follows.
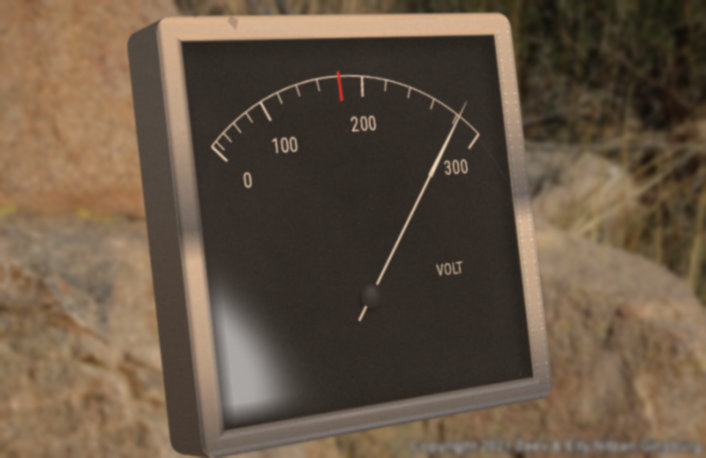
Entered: 280 V
